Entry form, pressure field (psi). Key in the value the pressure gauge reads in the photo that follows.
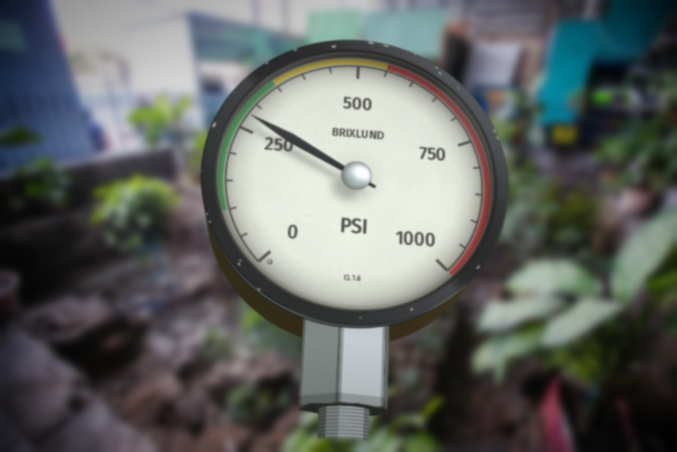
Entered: 275 psi
